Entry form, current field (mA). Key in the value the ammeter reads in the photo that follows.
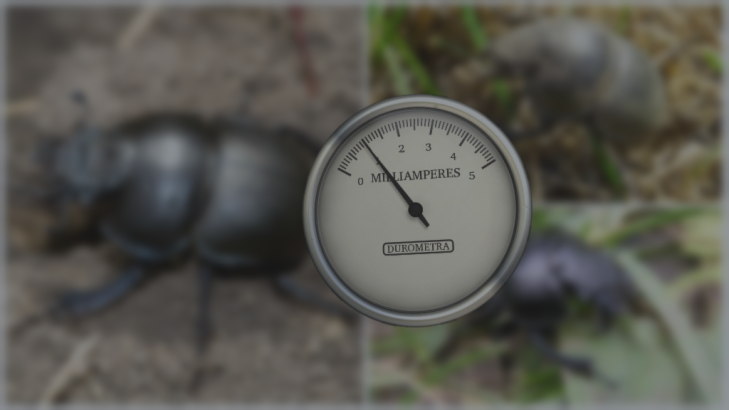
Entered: 1 mA
